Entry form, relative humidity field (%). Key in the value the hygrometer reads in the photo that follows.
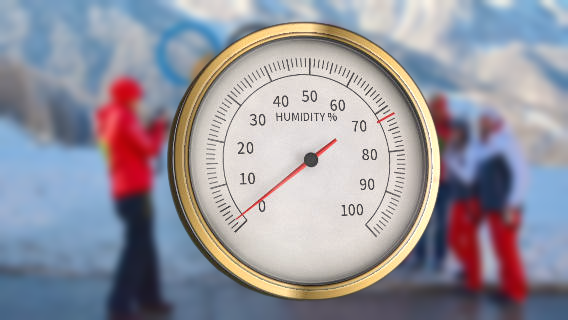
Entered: 2 %
